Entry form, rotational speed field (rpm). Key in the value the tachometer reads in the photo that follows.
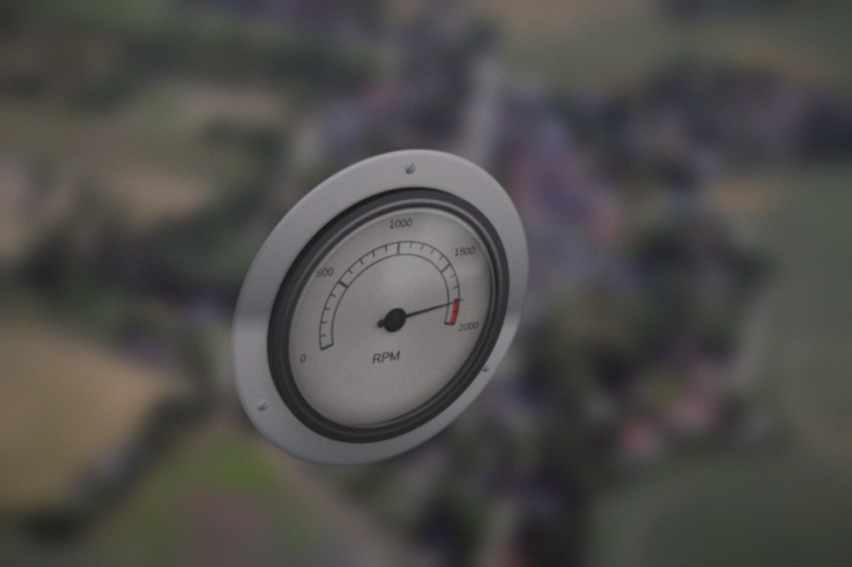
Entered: 1800 rpm
